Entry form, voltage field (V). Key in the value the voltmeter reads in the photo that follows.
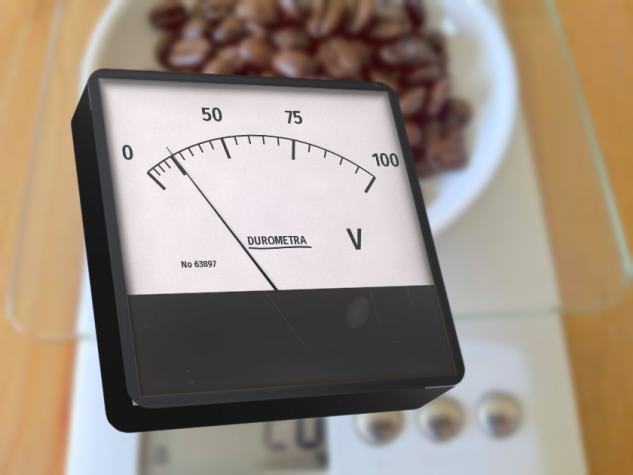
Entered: 25 V
